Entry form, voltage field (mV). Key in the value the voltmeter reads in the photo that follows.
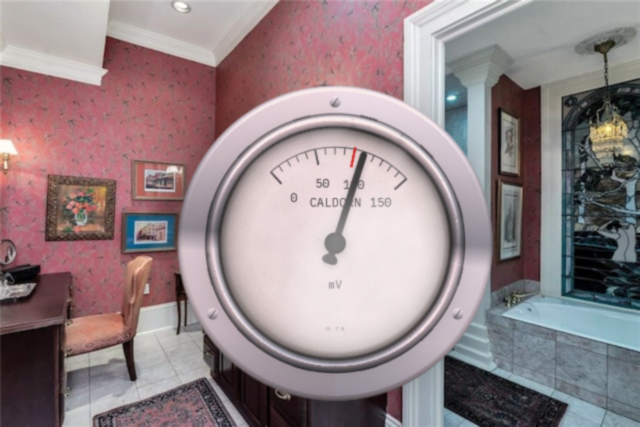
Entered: 100 mV
